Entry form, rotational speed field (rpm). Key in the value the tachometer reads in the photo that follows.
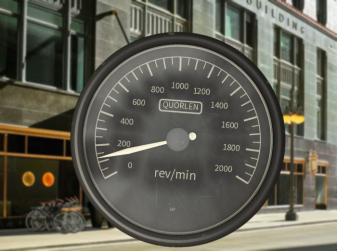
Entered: 125 rpm
